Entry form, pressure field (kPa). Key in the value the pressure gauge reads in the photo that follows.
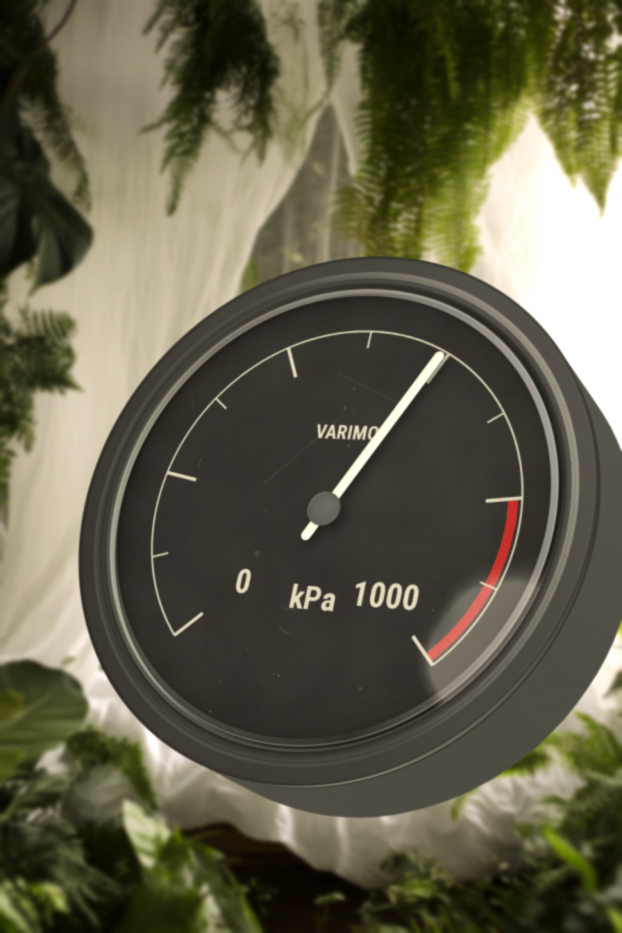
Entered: 600 kPa
